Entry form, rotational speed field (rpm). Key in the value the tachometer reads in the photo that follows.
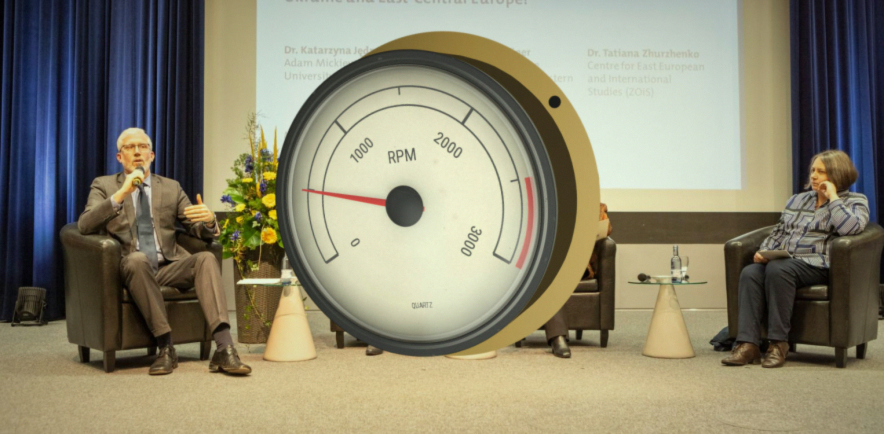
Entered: 500 rpm
